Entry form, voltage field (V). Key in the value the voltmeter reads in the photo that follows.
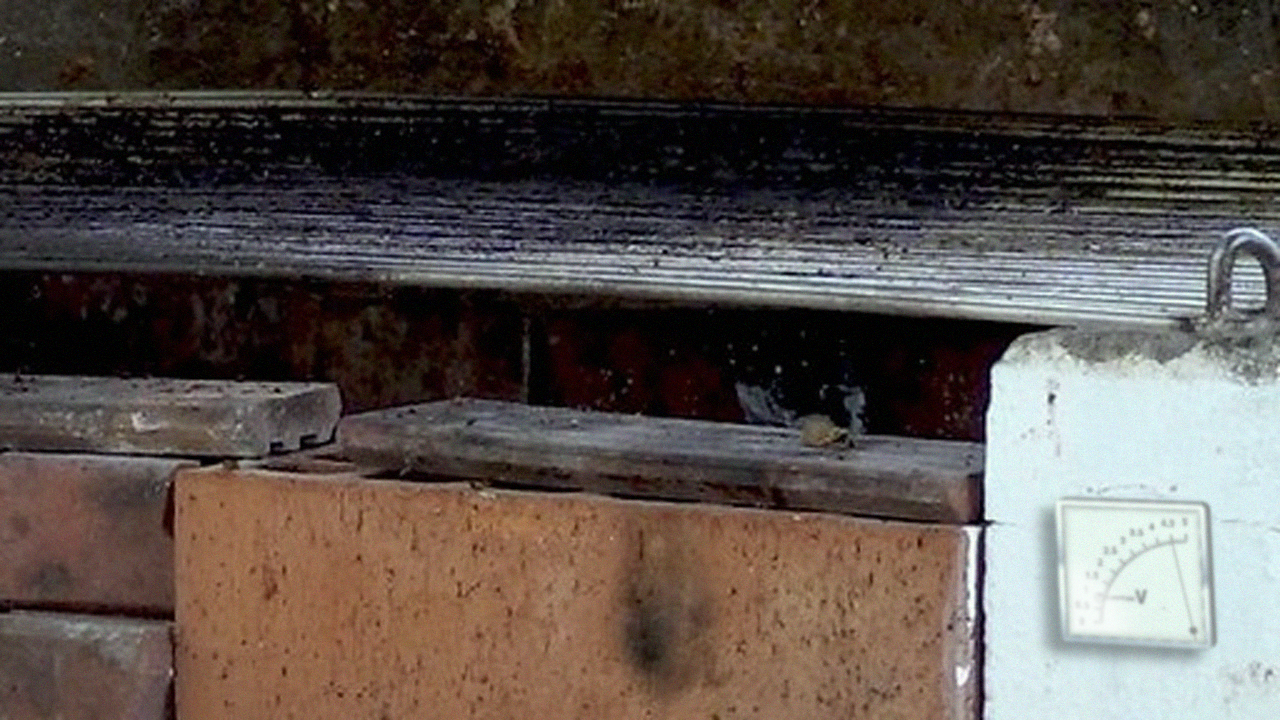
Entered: 4.5 V
